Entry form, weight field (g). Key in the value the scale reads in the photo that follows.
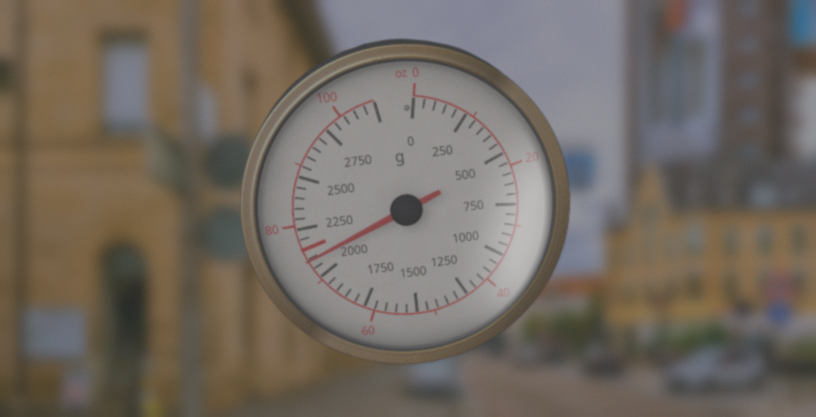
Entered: 2100 g
